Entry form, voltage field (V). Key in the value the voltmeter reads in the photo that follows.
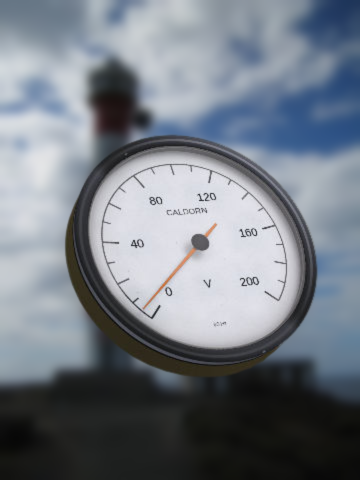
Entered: 5 V
